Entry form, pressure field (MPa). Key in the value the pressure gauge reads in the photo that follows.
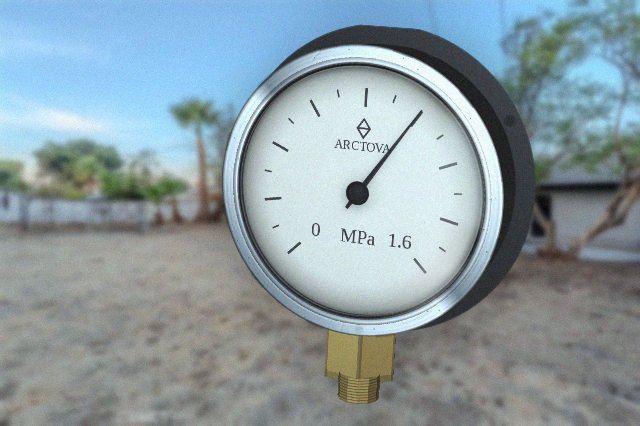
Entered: 1 MPa
